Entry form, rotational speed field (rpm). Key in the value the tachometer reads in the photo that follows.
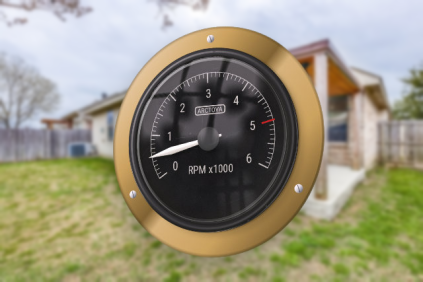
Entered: 500 rpm
